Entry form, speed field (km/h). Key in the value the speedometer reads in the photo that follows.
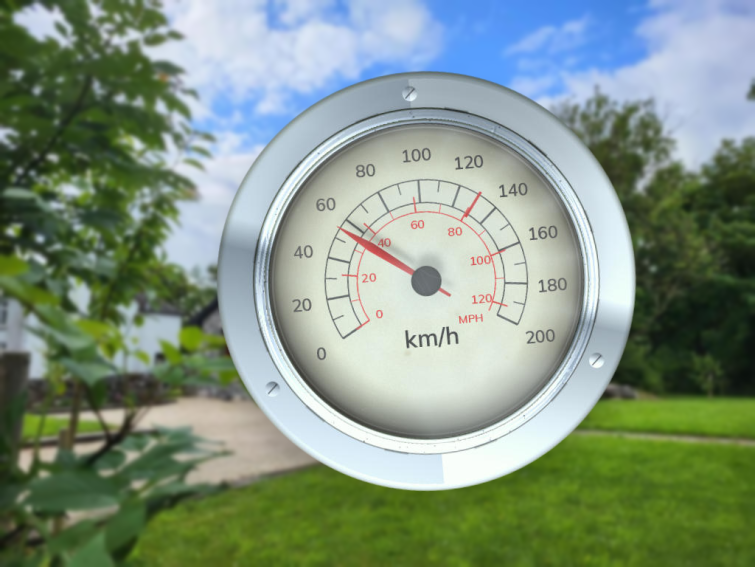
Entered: 55 km/h
